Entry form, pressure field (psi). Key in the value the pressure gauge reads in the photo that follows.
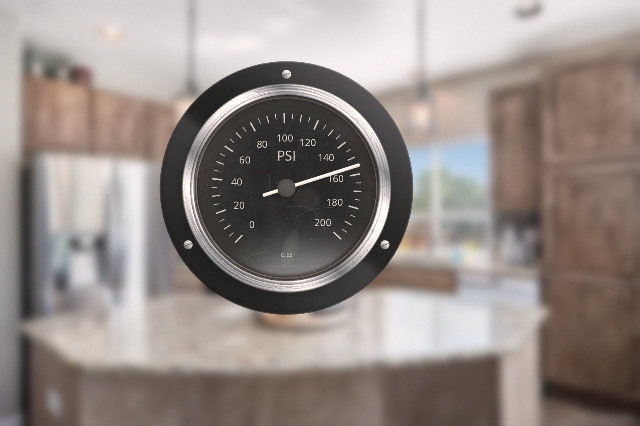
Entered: 155 psi
